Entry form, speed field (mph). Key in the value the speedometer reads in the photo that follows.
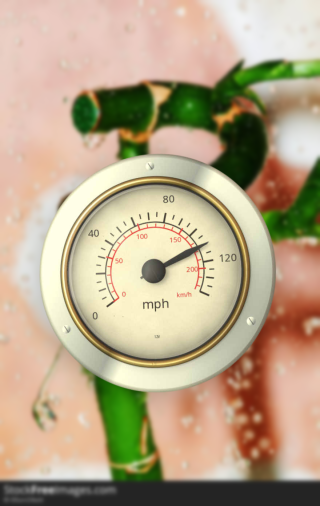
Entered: 110 mph
